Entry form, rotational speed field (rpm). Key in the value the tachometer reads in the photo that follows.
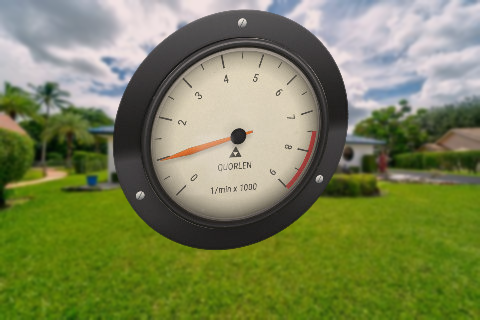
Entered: 1000 rpm
